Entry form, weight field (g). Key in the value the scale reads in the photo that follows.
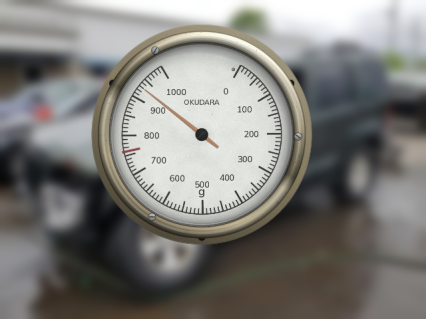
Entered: 930 g
